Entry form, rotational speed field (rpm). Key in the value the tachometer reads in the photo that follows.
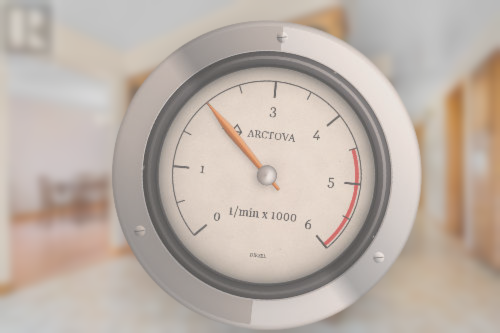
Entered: 2000 rpm
